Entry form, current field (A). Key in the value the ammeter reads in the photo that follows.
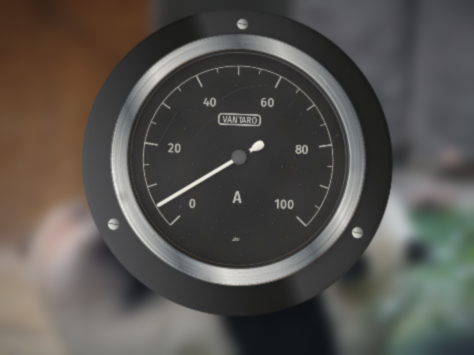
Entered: 5 A
